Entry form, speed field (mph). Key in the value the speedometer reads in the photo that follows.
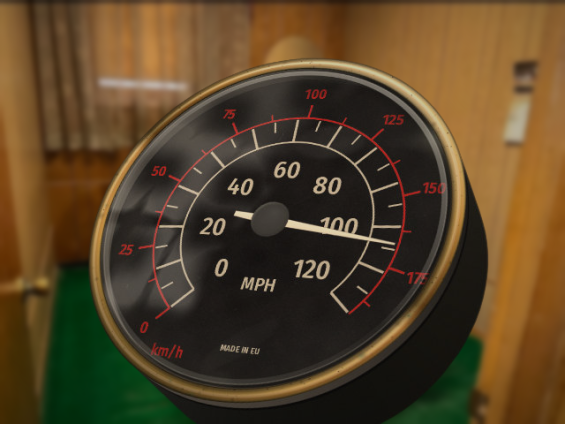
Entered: 105 mph
